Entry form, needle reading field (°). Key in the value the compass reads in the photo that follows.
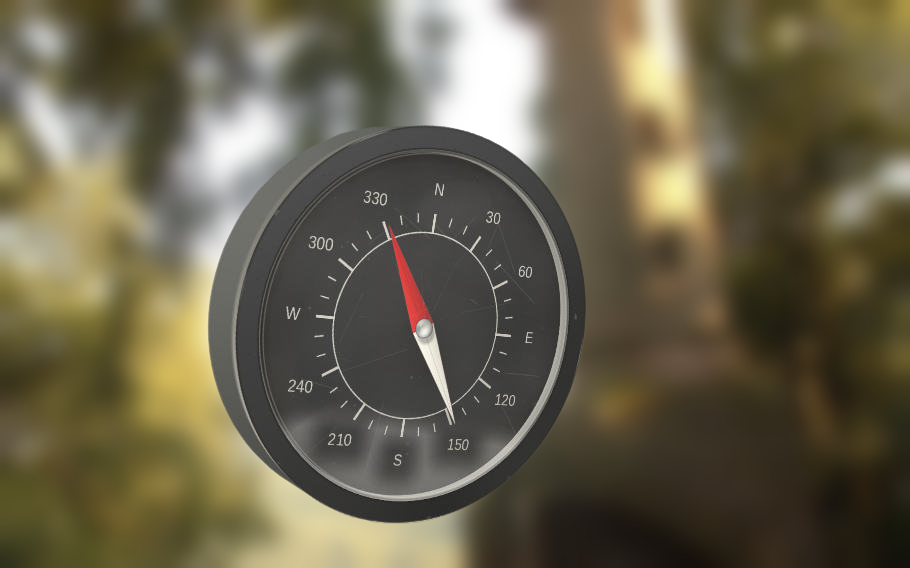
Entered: 330 °
